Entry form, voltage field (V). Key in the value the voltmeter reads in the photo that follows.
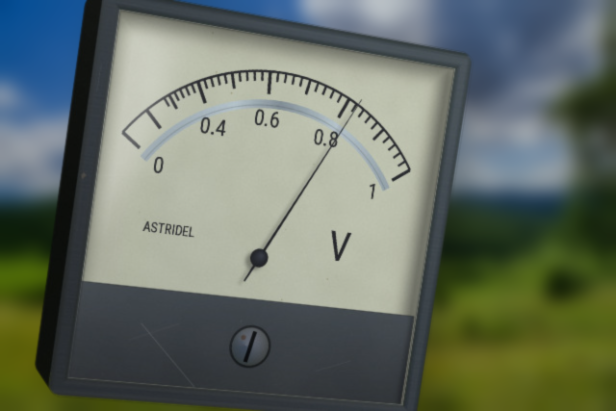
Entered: 0.82 V
